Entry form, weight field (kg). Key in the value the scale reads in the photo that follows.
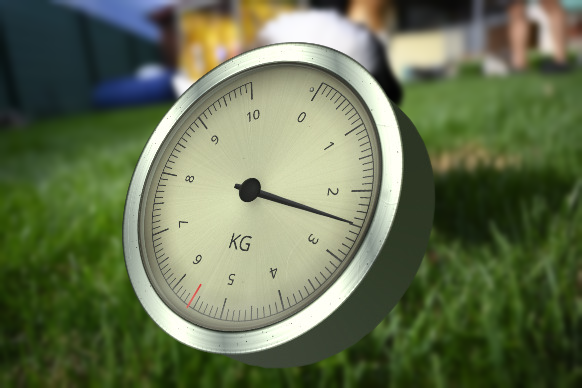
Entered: 2.5 kg
